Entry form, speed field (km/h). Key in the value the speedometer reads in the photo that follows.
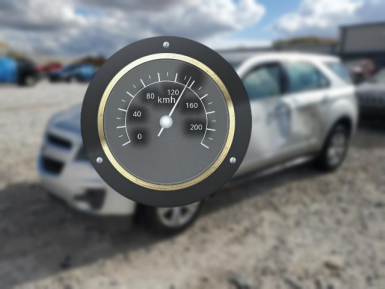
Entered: 135 km/h
